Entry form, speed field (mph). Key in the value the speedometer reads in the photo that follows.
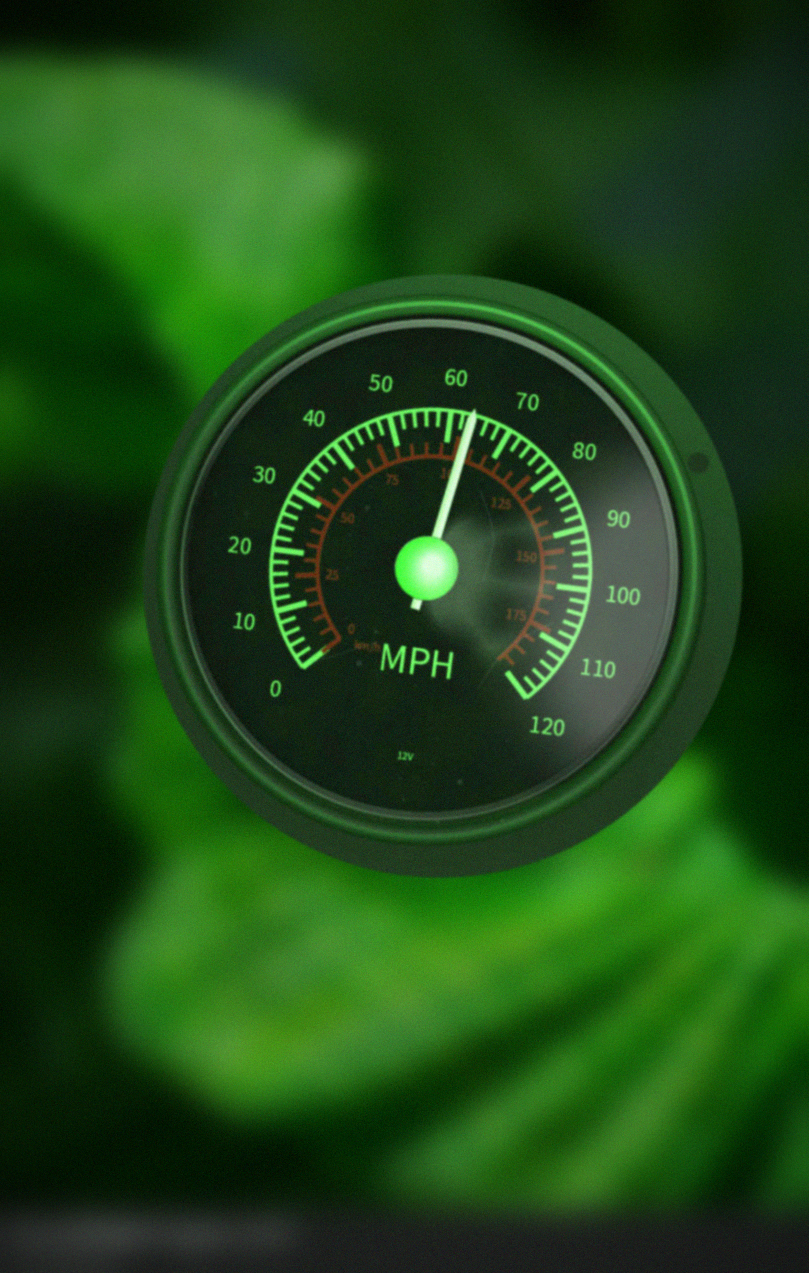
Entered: 64 mph
